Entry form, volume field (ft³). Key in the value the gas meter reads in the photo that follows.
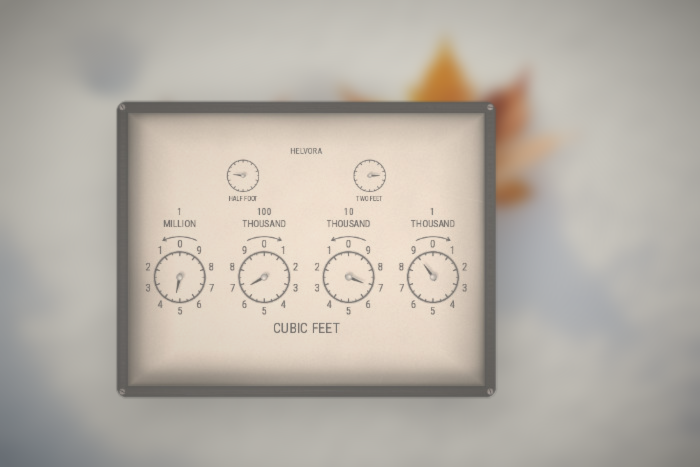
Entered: 466900 ft³
